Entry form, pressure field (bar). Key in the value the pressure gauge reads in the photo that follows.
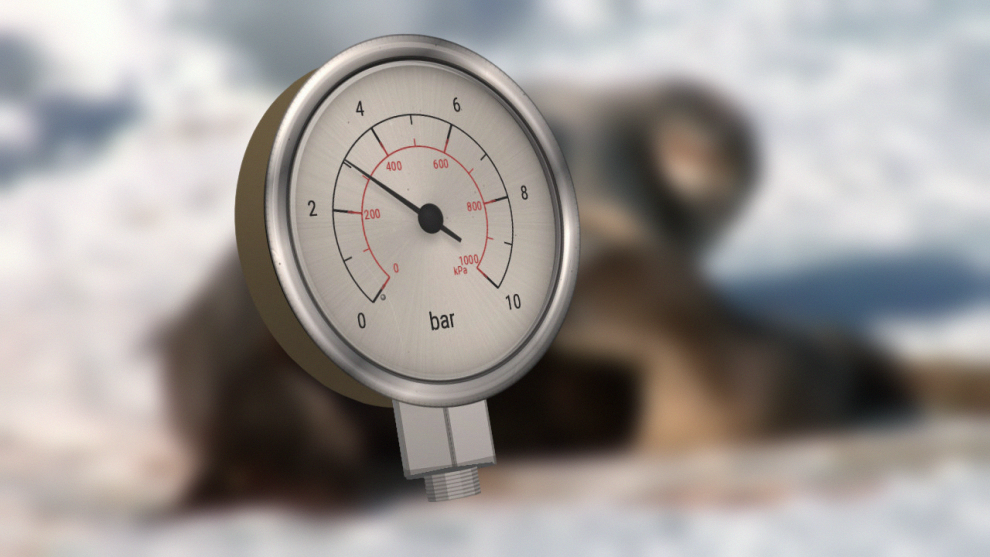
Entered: 3 bar
